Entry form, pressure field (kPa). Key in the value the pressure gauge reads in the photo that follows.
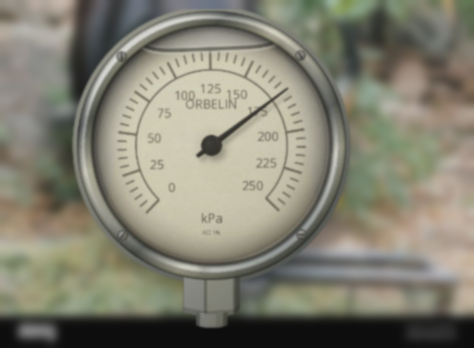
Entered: 175 kPa
